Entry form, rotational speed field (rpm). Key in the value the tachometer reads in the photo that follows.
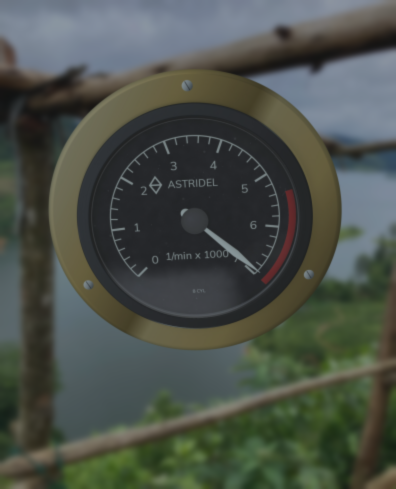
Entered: 6900 rpm
